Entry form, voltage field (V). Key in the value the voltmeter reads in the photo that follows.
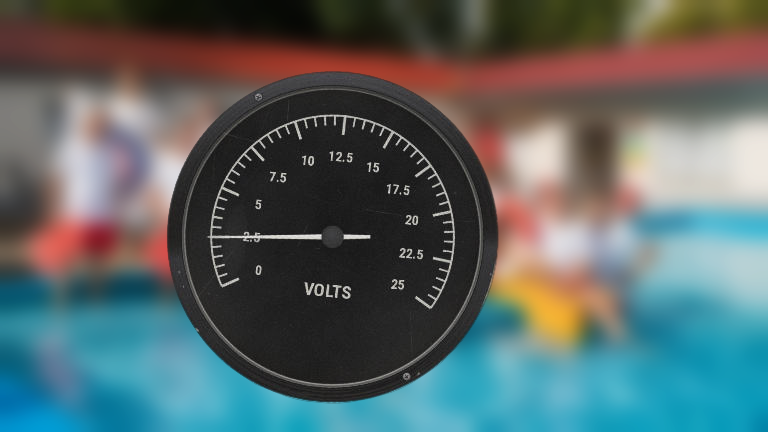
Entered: 2.5 V
